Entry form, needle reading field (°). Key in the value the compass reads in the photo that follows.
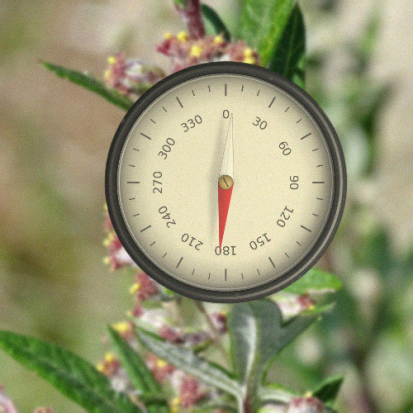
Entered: 185 °
